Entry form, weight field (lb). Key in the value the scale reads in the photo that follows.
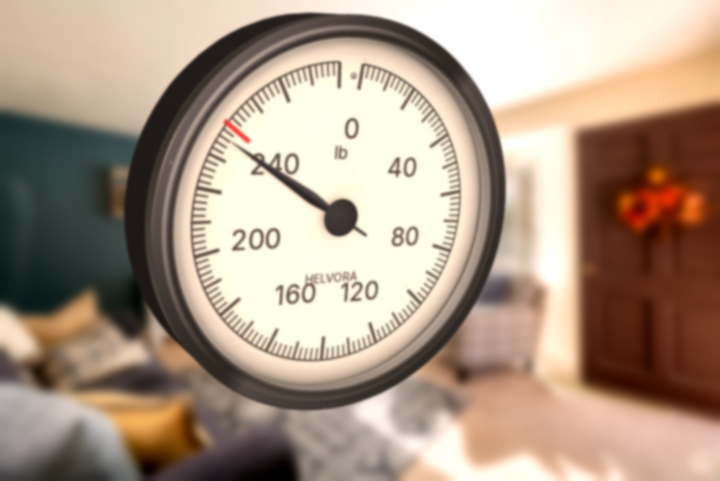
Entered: 236 lb
